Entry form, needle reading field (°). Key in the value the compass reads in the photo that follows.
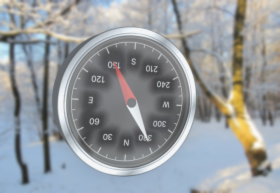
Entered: 150 °
